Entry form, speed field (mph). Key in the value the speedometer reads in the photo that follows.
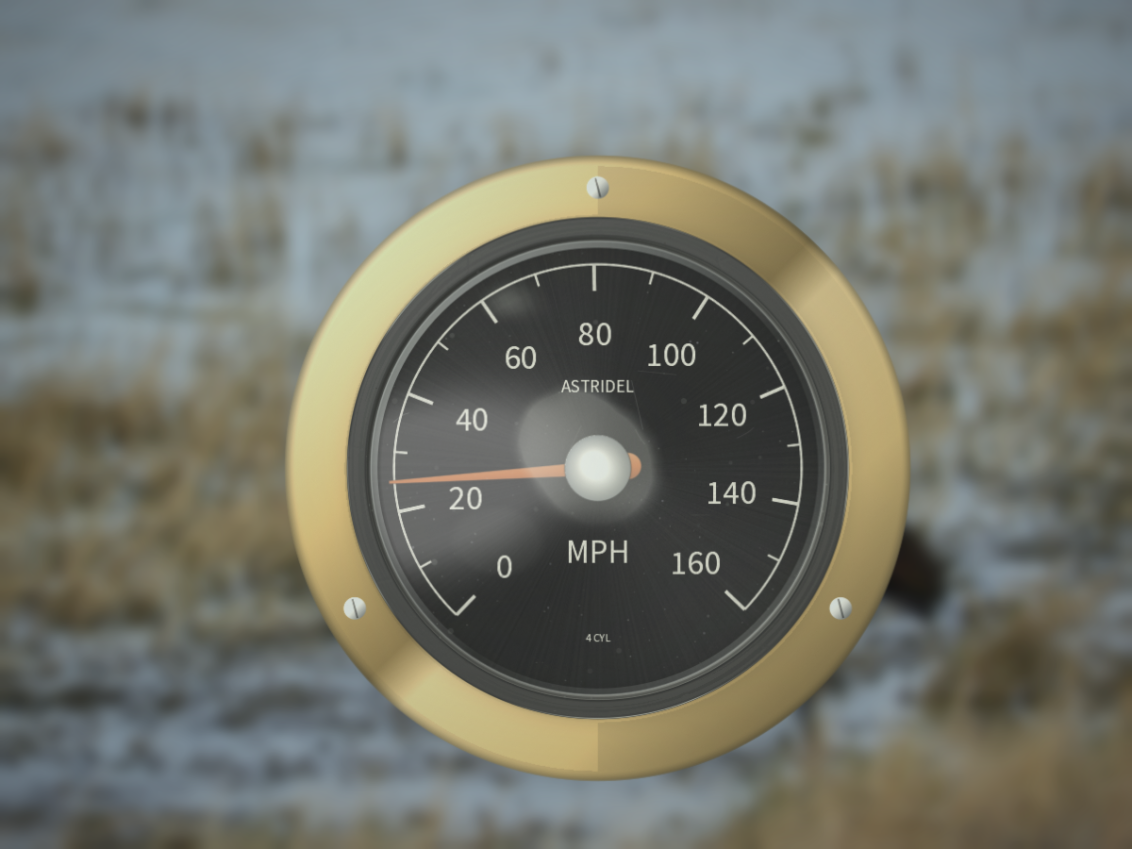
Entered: 25 mph
